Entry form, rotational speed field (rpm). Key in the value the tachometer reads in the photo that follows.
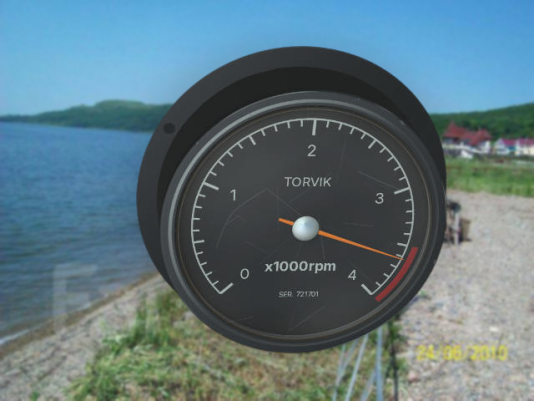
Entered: 3600 rpm
